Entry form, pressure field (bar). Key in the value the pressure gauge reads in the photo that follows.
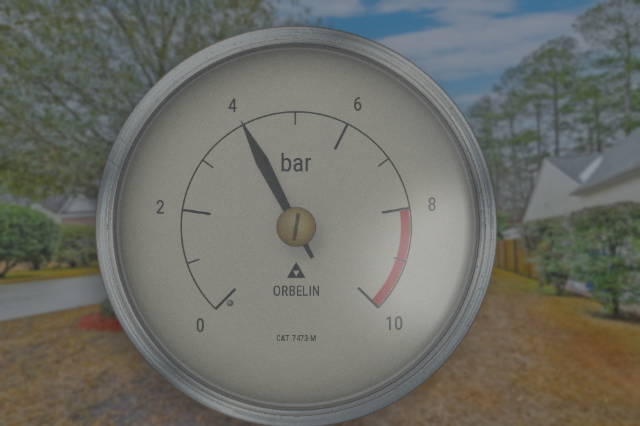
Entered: 4 bar
